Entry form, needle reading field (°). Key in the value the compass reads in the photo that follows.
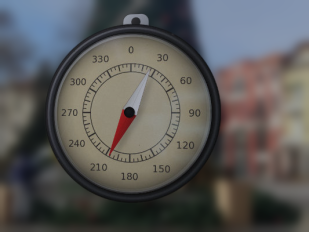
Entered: 205 °
